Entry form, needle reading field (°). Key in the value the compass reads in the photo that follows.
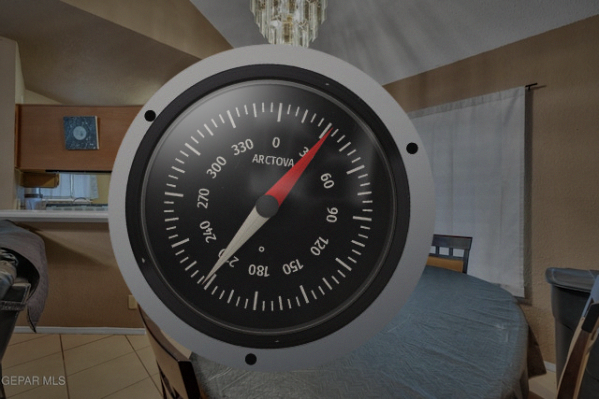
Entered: 32.5 °
